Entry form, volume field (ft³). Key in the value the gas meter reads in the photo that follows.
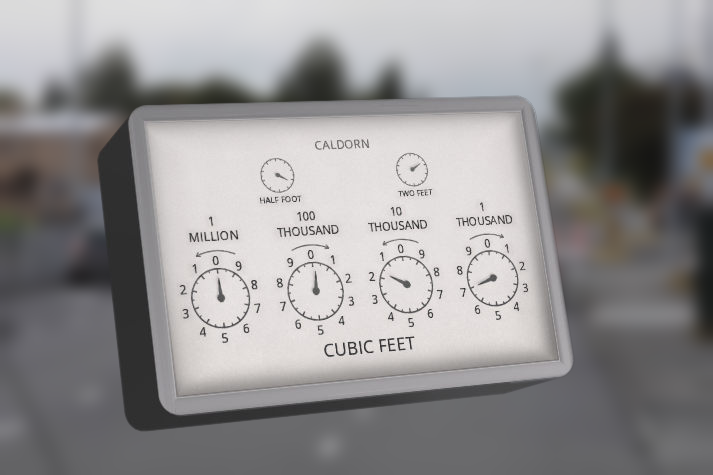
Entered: 1700 ft³
